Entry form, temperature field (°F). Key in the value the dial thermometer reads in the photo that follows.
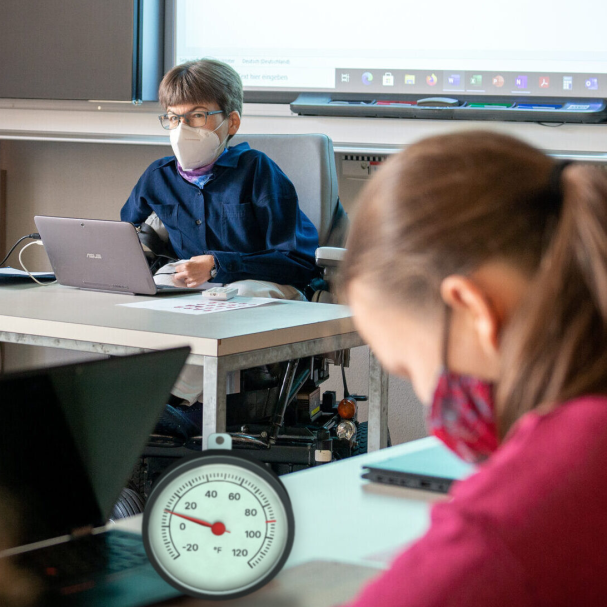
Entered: 10 °F
